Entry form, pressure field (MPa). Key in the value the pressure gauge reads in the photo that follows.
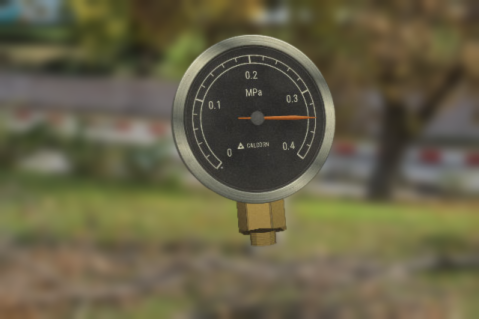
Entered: 0.34 MPa
